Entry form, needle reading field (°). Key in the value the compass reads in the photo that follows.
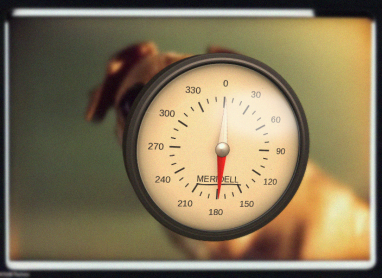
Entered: 180 °
